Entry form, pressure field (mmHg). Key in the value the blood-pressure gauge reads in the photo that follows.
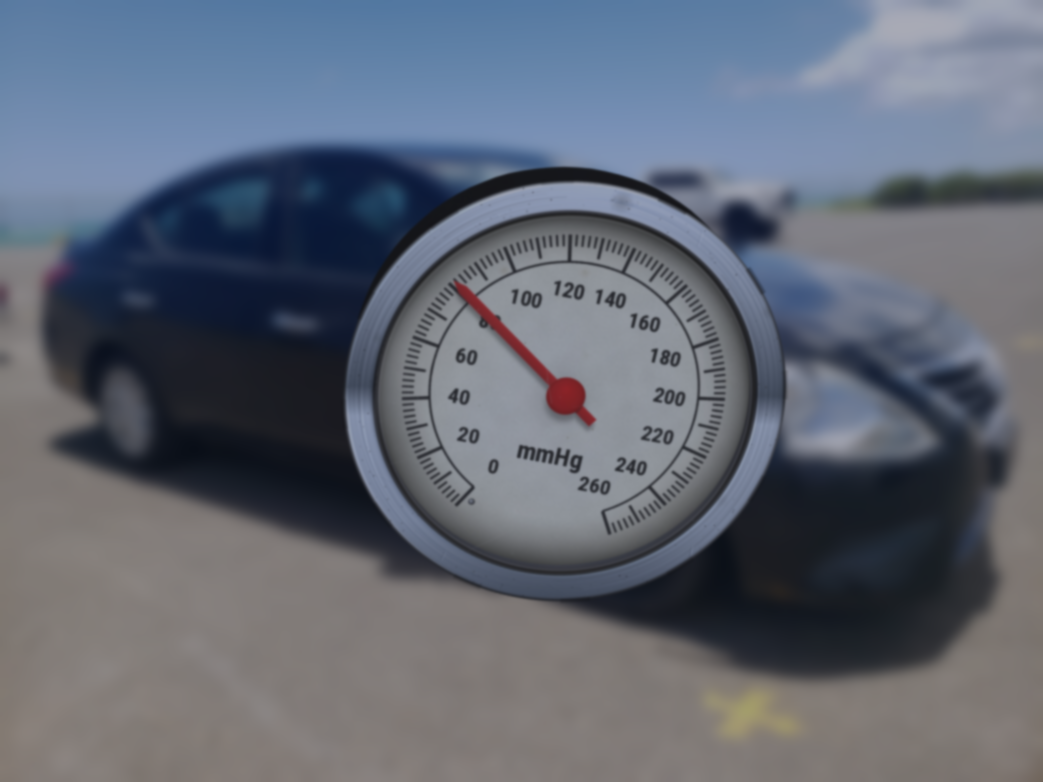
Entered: 82 mmHg
